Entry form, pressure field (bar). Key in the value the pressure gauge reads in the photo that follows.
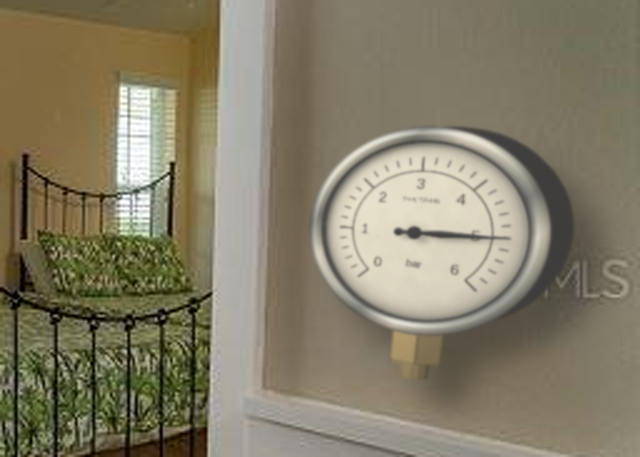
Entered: 5 bar
